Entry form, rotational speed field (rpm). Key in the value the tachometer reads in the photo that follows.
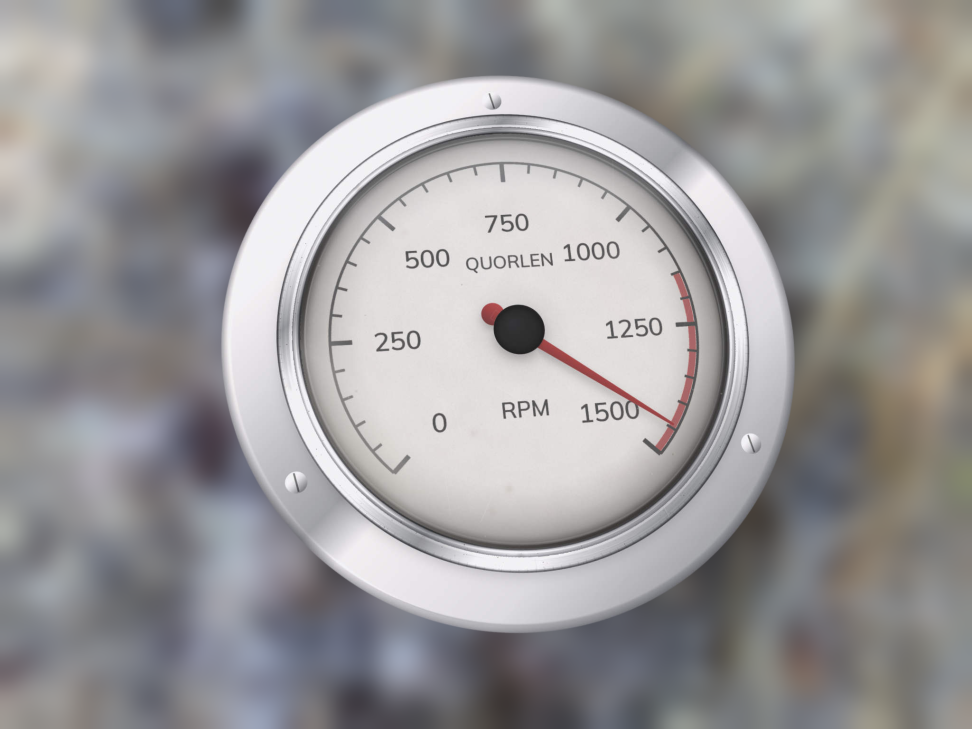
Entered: 1450 rpm
